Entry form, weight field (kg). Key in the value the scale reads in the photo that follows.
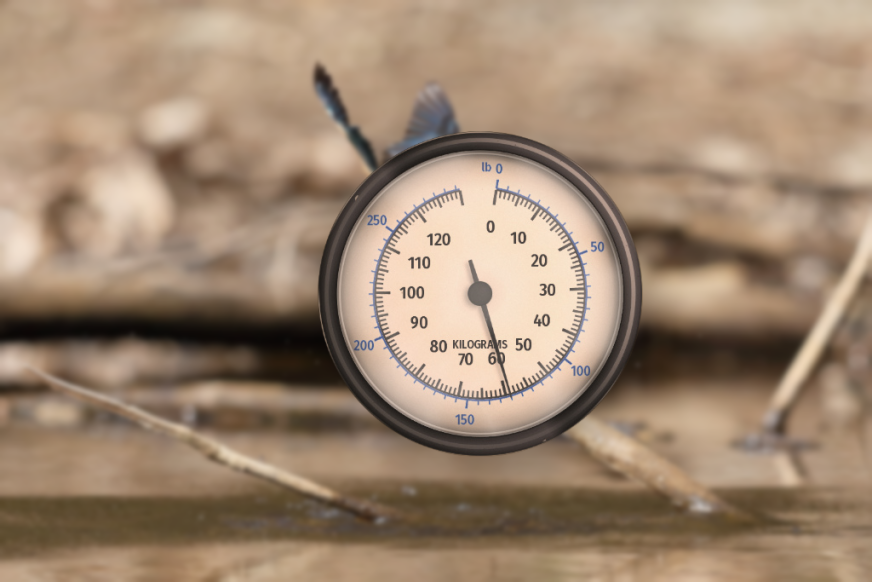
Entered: 59 kg
